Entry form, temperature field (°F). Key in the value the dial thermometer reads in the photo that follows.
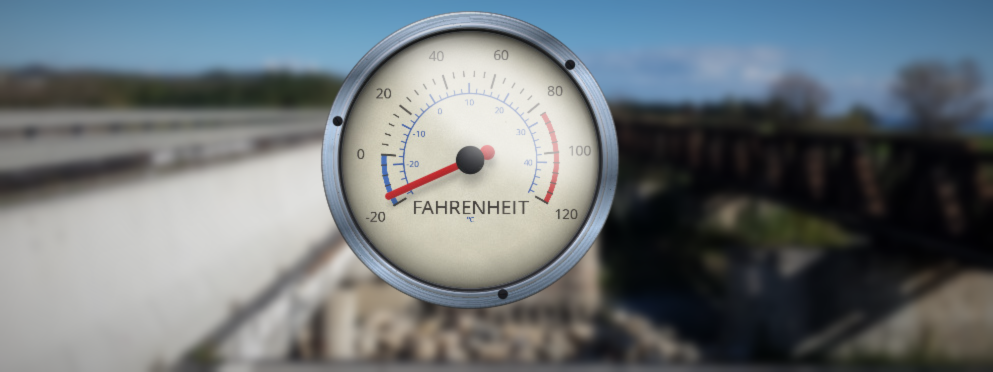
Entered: -16 °F
